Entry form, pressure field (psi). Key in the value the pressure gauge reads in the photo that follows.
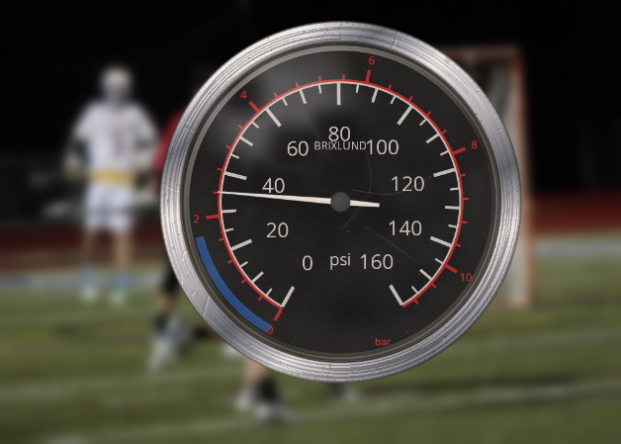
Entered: 35 psi
